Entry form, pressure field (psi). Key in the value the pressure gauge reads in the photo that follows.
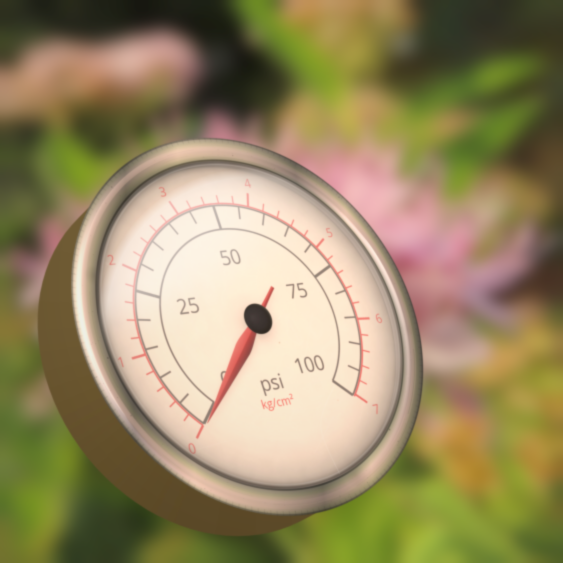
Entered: 0 psi
